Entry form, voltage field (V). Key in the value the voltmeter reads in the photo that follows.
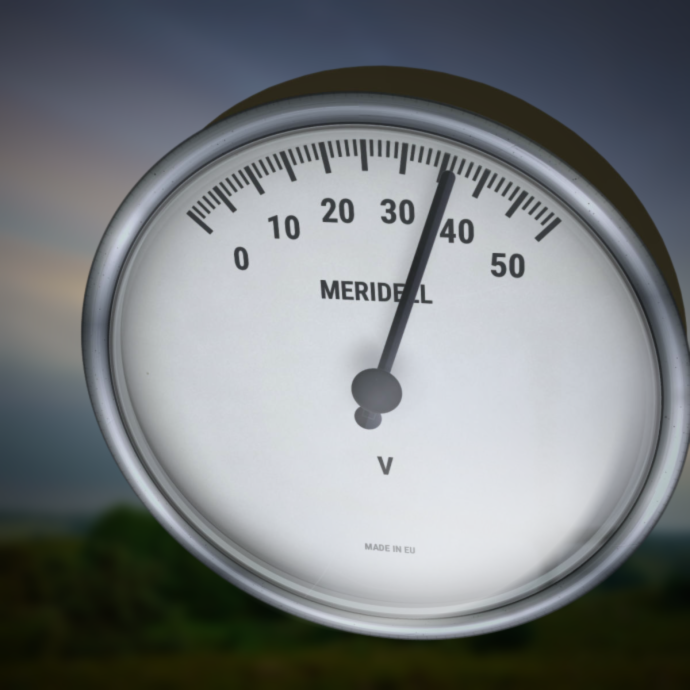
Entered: 36 V
